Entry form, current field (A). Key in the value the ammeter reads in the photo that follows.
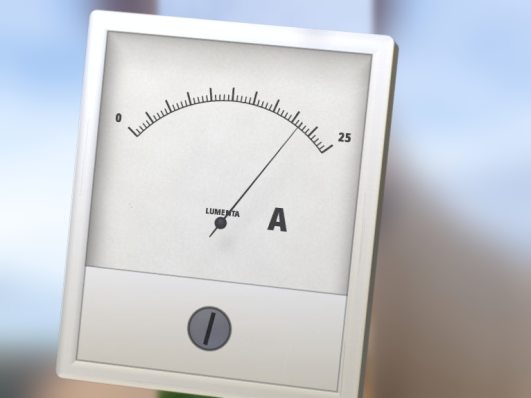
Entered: 21 A
